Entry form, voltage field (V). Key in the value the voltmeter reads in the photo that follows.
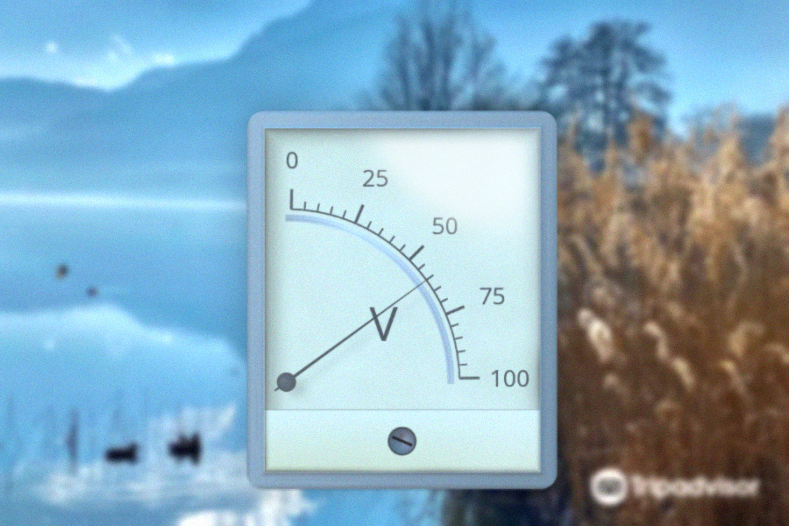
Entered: 60 V
